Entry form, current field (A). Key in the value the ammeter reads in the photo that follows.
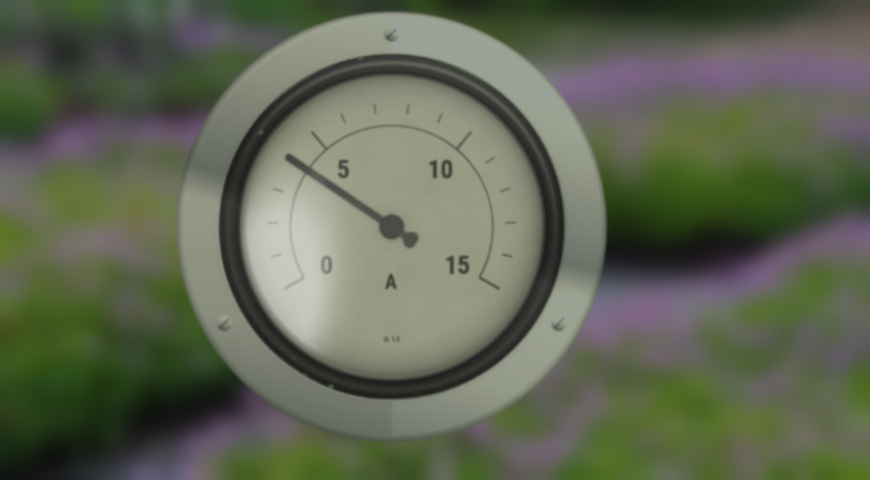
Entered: 4 A
